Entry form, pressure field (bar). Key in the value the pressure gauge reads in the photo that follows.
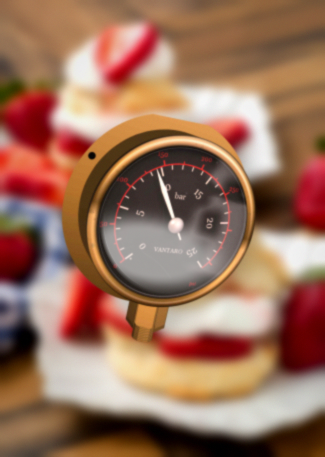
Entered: 9.5 bar
